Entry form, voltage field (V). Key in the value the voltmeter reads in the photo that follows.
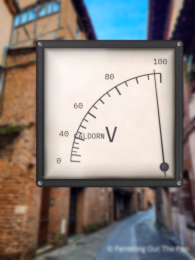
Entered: 97.5 V
